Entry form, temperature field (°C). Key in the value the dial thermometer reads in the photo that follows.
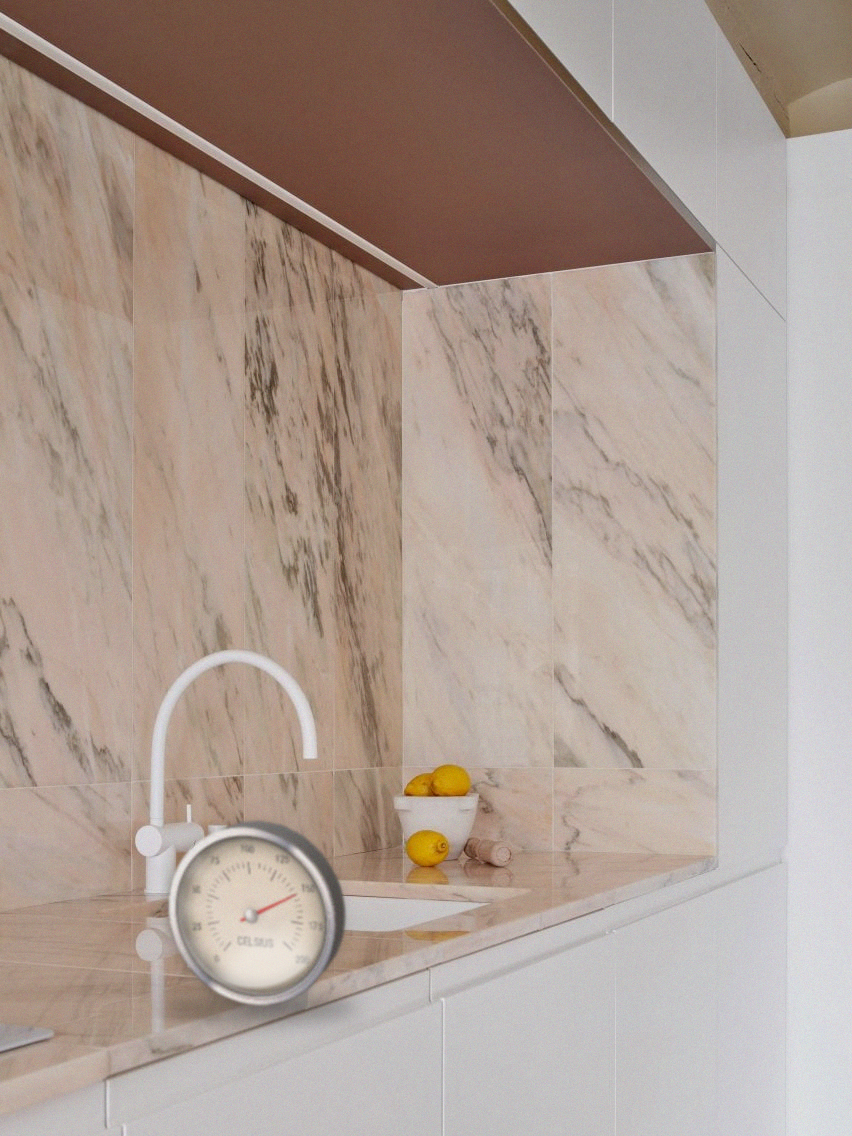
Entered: 150 °C
